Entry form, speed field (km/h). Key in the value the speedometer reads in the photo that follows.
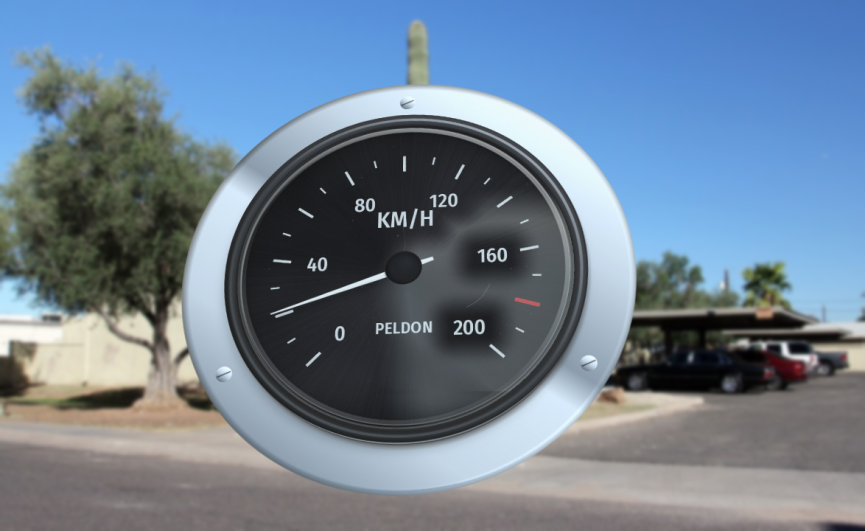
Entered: 20 km/h
